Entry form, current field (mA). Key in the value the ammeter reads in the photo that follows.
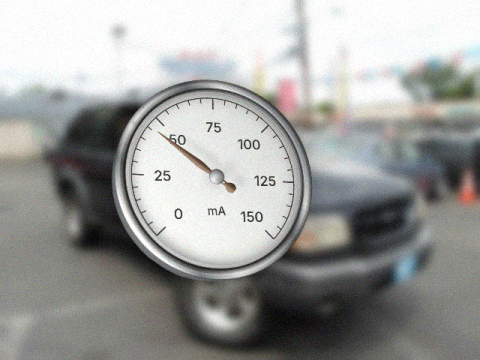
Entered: 45 mA
